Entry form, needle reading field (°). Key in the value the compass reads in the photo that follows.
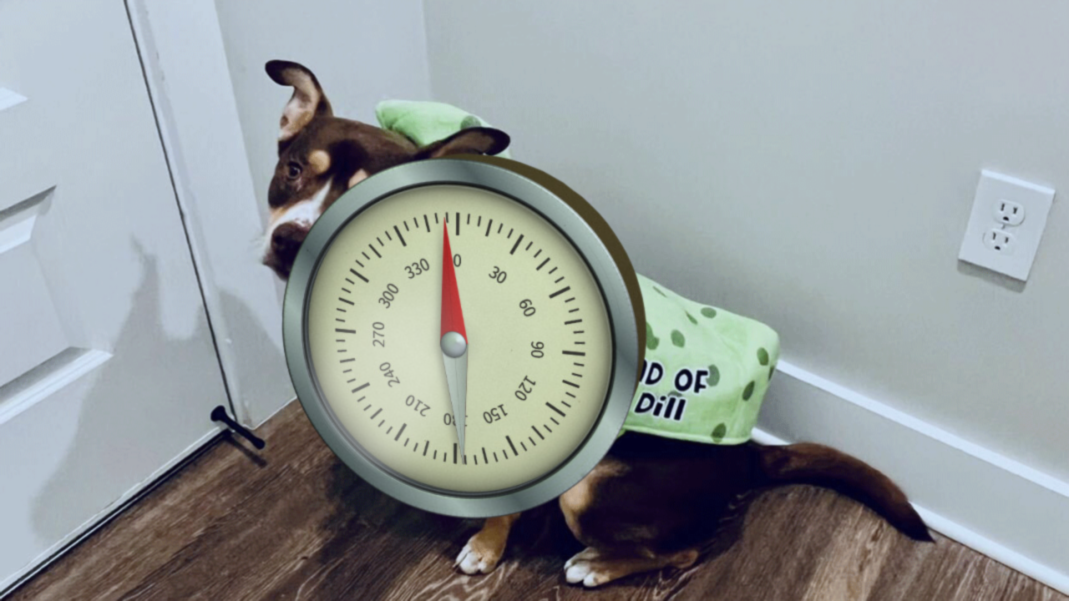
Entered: 355 °
